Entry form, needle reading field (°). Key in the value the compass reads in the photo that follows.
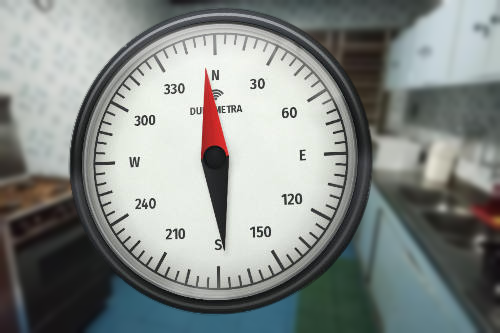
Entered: 355 °
